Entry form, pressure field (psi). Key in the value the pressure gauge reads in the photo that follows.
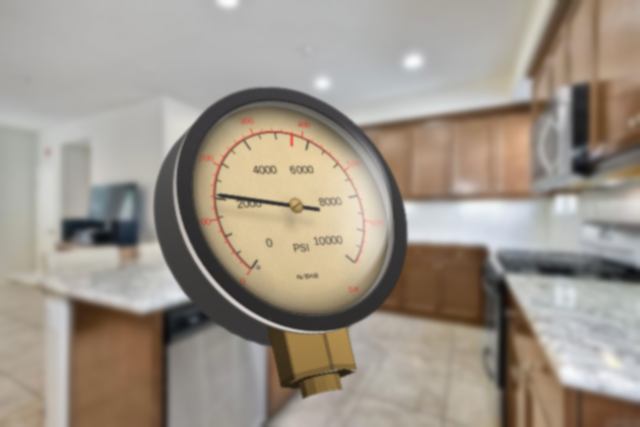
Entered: 2000 psi
